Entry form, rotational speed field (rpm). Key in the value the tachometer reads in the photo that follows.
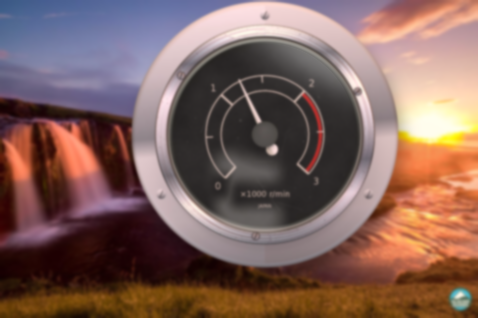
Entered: 1250 rpm
